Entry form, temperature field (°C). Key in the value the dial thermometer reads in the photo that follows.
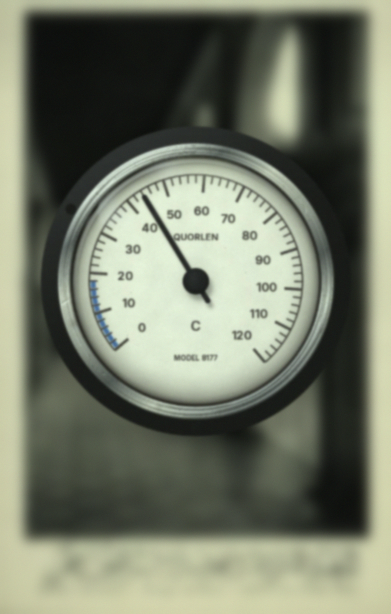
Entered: 44 °C
